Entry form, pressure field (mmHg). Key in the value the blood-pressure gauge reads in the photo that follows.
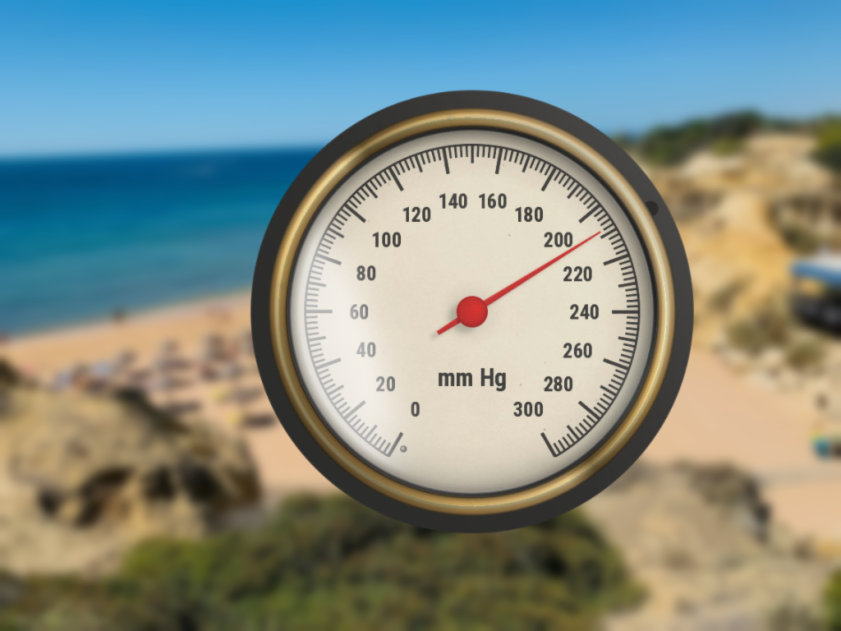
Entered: 208 mmHg
